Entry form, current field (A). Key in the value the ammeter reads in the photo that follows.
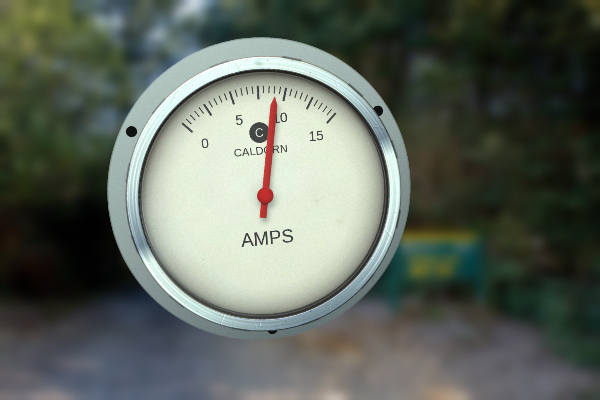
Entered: 9 A
